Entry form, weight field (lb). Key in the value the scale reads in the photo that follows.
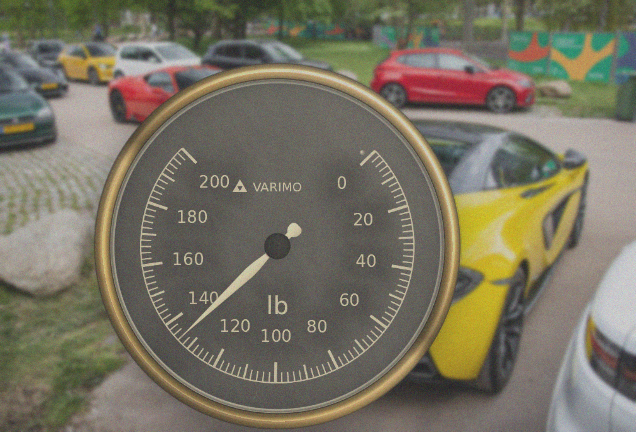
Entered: 134 lb
